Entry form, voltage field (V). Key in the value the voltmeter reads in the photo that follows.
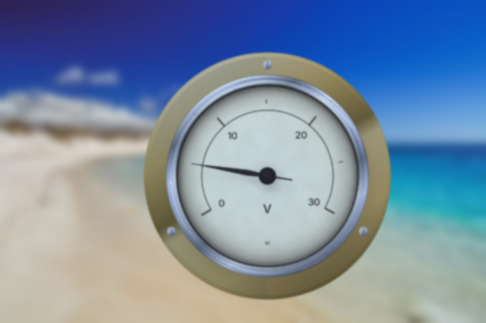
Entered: 5 V
